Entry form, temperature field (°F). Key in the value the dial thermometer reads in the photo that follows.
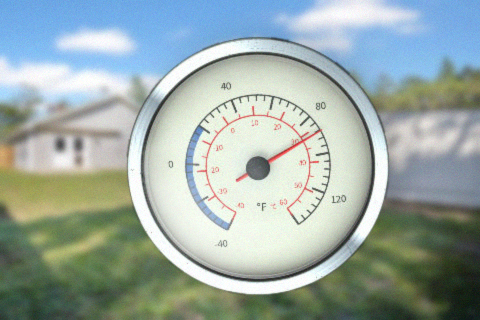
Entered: 88 °F
